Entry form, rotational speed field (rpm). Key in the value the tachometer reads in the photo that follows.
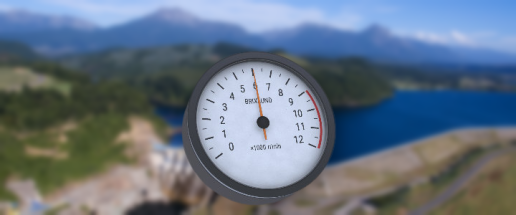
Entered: 6000 rpm
